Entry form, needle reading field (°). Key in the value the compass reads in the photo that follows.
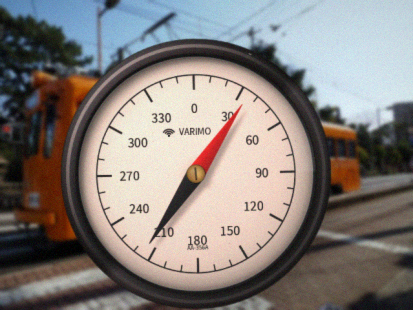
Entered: 35 °
